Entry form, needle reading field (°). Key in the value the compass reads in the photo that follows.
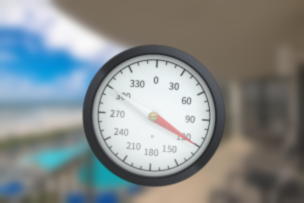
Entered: 120 °
